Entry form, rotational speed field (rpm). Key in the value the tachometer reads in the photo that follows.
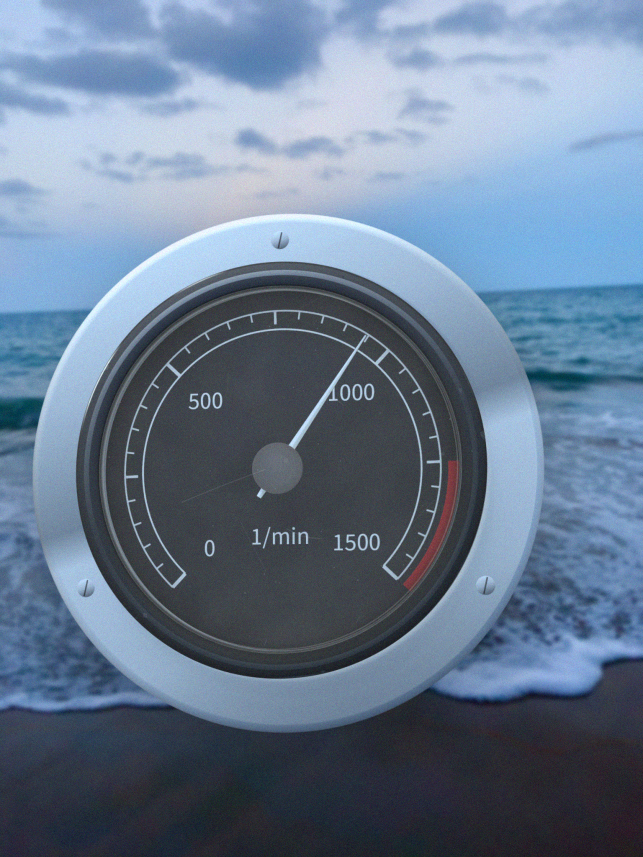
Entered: 950 rpm
